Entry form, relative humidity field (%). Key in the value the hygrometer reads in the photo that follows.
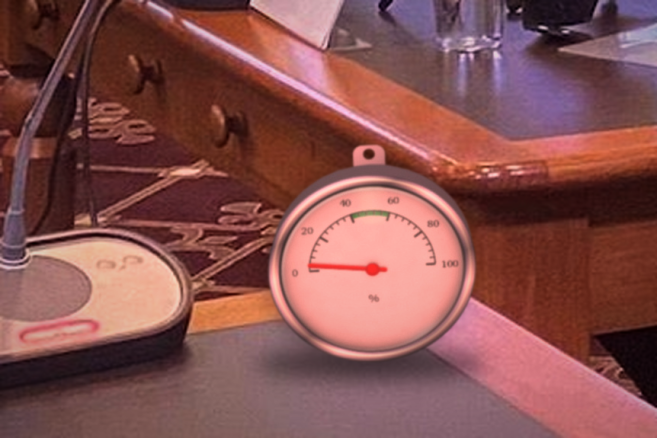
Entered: 4 %
